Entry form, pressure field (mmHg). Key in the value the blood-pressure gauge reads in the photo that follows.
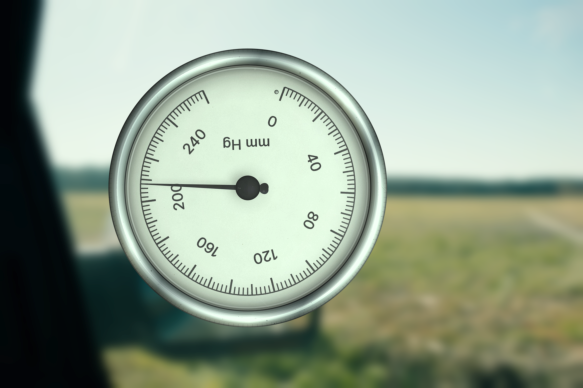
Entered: 208 mmHg
